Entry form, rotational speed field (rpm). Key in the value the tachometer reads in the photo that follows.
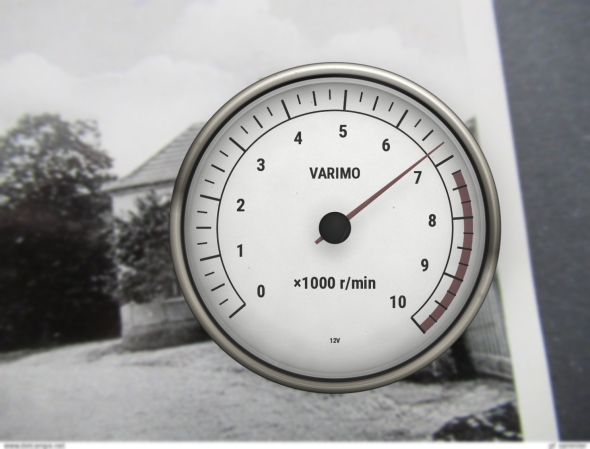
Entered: 6750 rpm
